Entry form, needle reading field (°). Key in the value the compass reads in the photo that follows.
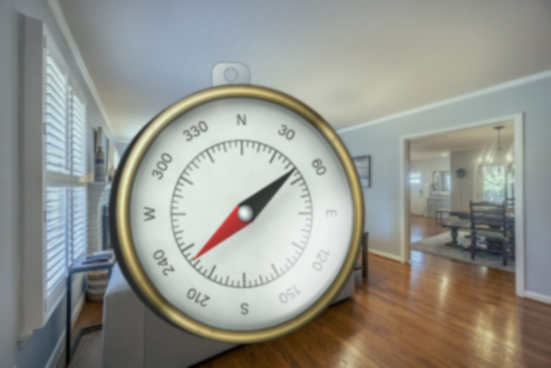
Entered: 230 °
